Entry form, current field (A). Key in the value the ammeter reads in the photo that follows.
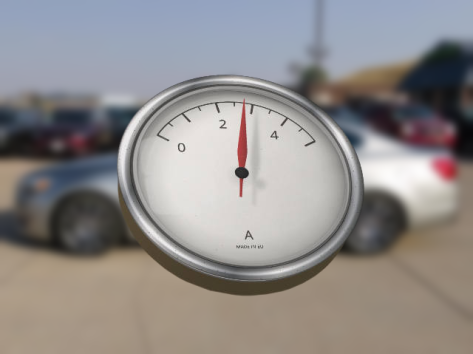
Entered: 2.75 A
